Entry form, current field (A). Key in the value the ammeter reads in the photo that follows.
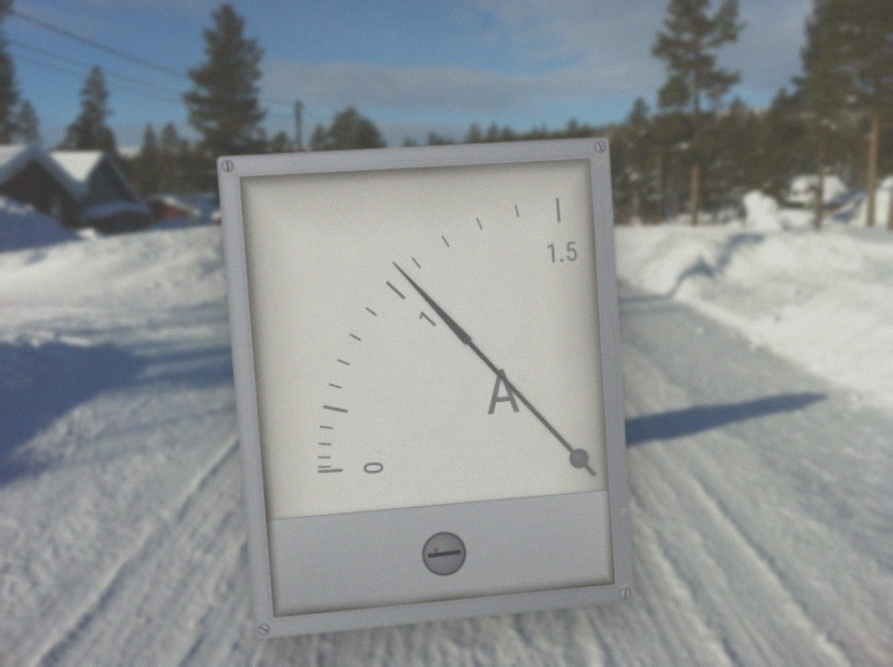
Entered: 1.05 A
